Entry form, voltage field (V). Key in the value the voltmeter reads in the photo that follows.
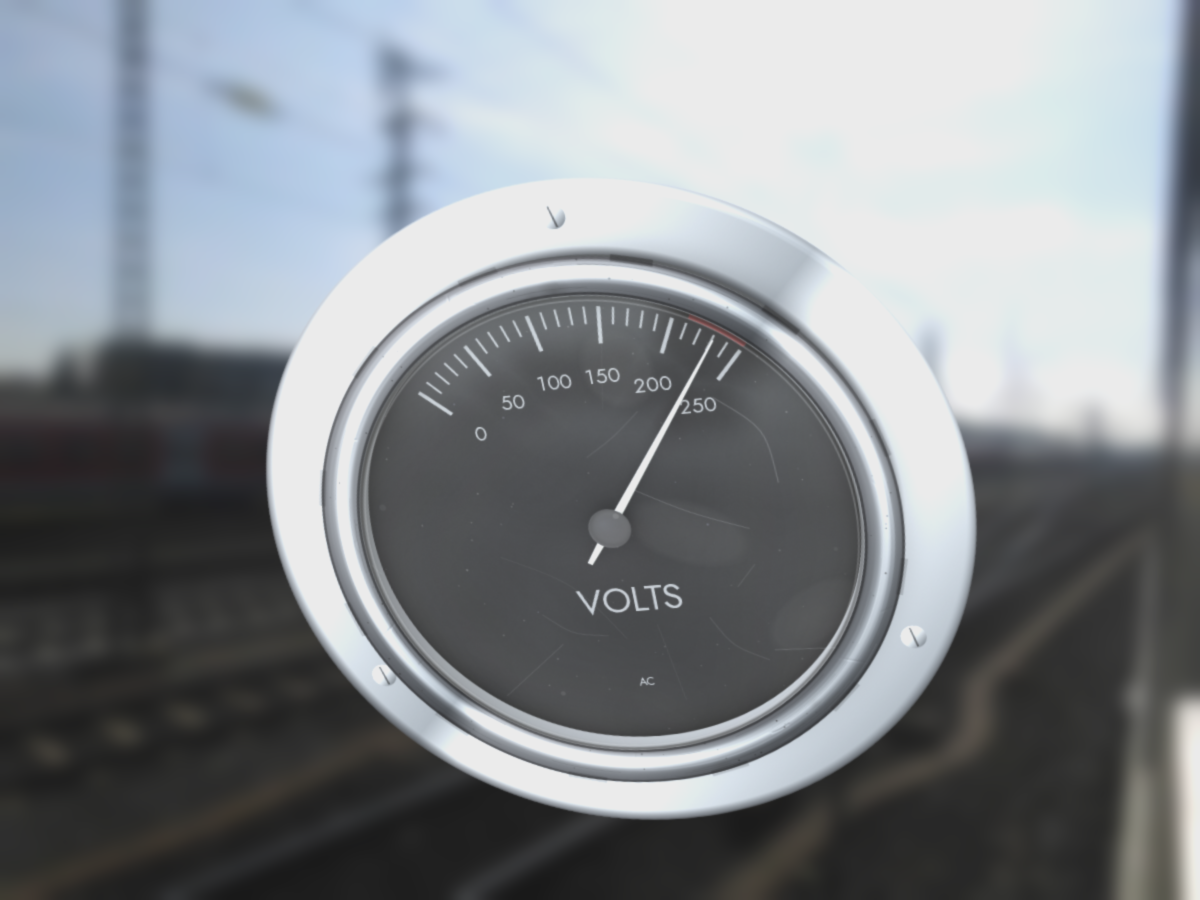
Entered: 230 V
